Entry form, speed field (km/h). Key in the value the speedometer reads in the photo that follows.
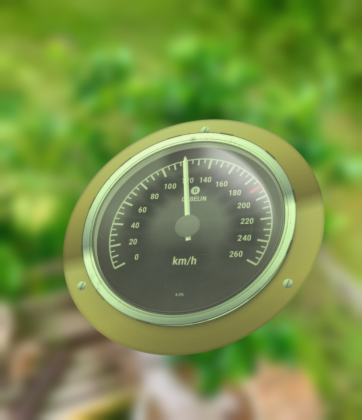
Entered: 120 km/h
